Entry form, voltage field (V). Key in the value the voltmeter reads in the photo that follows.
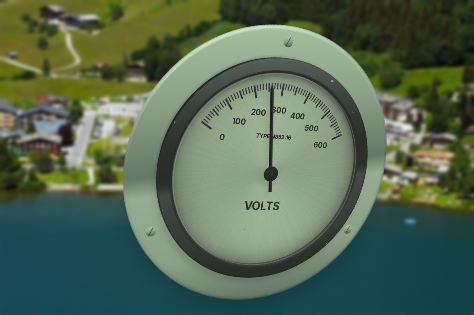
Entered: 250 V
